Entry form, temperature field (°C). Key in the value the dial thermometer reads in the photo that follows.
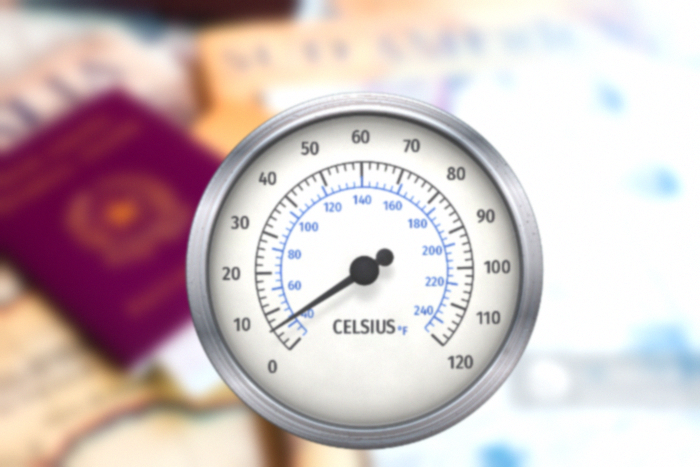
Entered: 6 °C
